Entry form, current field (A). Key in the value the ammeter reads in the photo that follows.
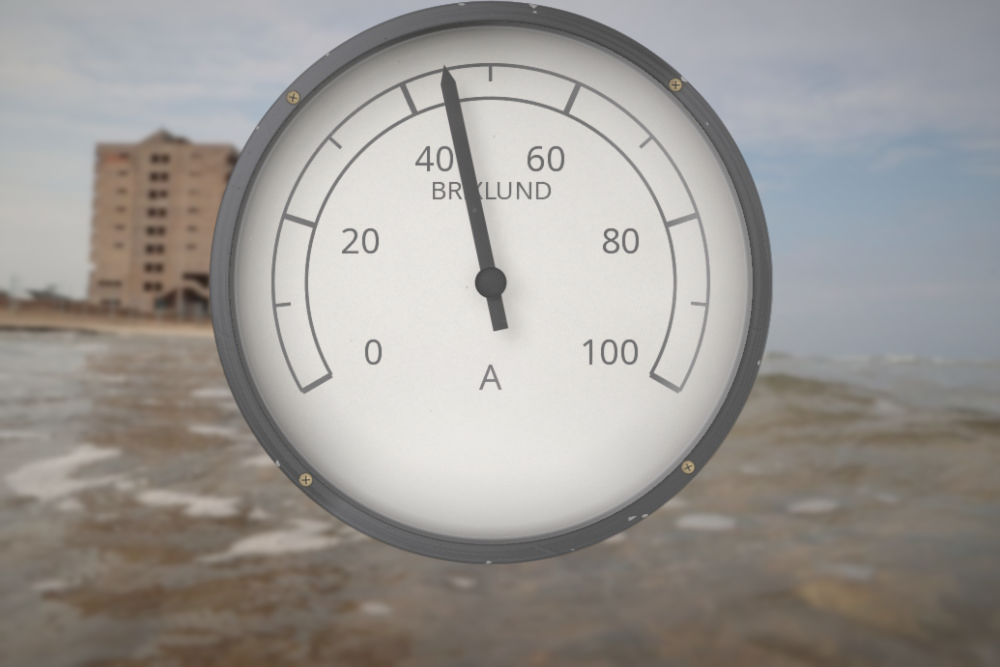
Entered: 45 A
